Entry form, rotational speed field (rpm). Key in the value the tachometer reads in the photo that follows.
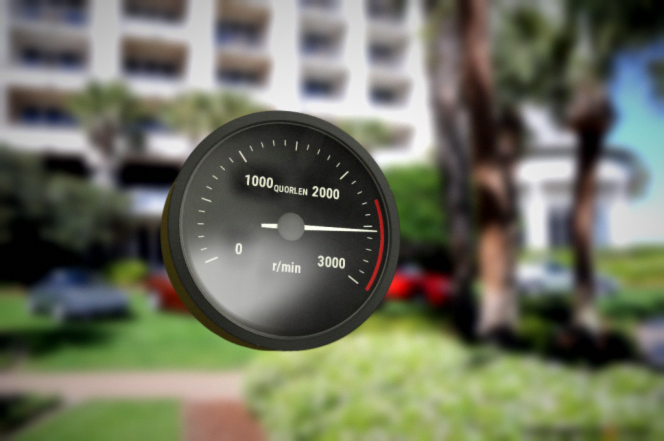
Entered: 2550 rpm
